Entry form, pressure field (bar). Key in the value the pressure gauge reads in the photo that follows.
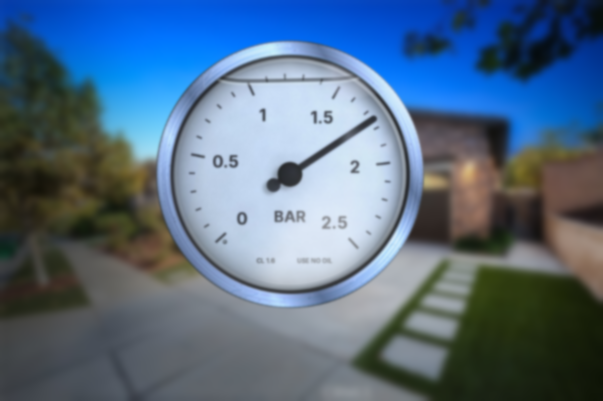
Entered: 1.75 bar
